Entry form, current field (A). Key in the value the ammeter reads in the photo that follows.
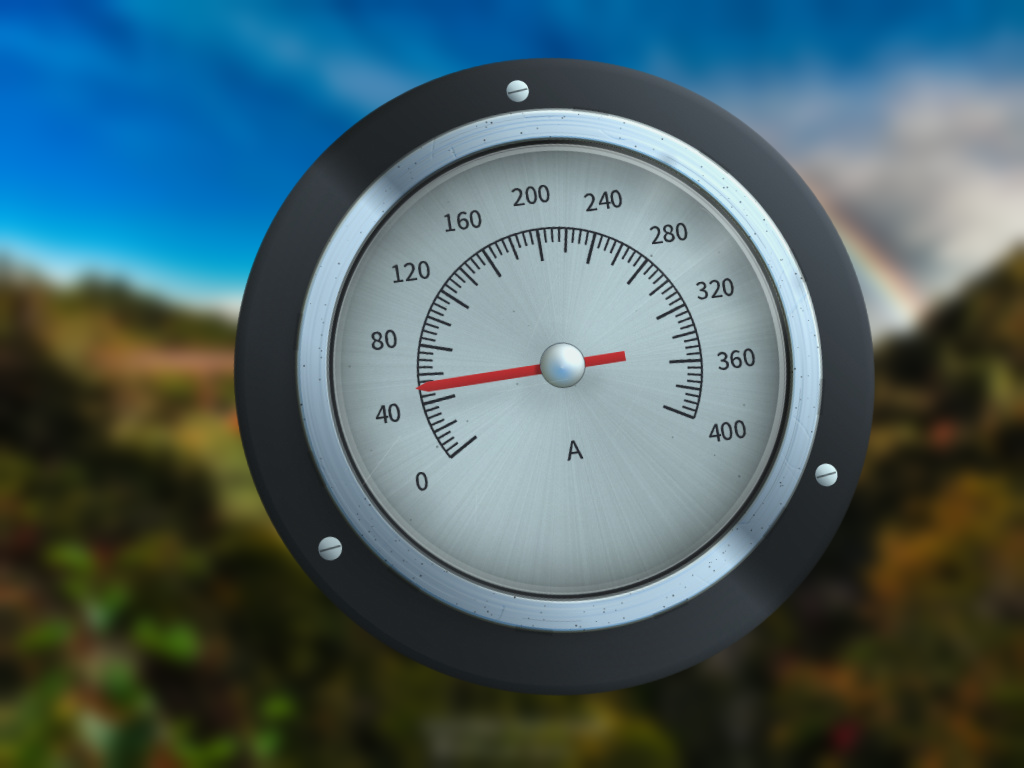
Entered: 50 A
